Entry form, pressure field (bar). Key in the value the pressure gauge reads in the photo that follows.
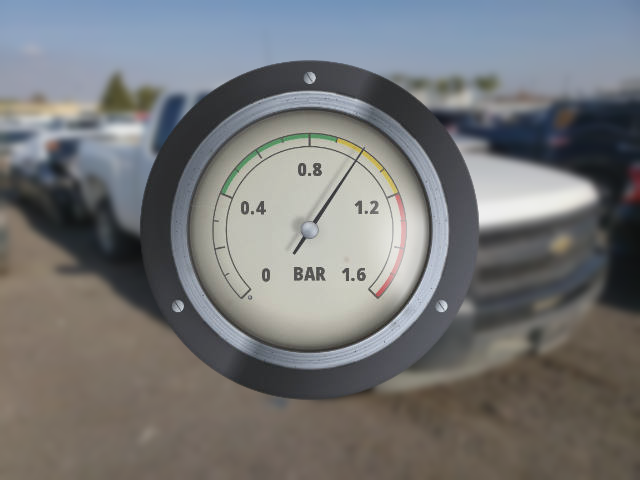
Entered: 1 bar
